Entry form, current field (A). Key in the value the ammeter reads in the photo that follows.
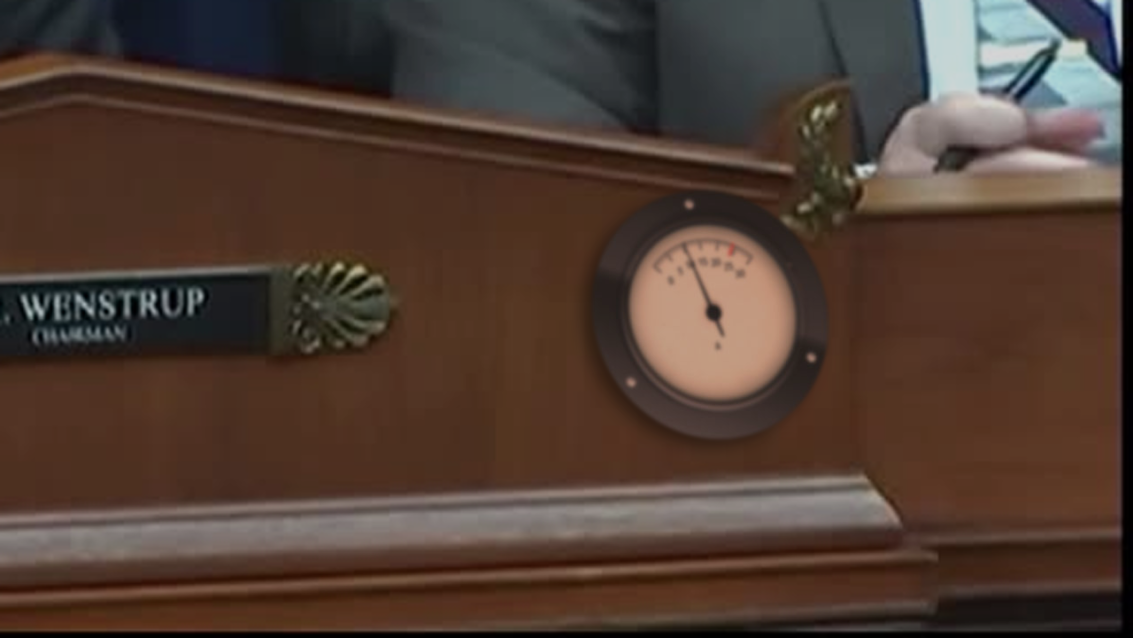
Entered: 10 A
